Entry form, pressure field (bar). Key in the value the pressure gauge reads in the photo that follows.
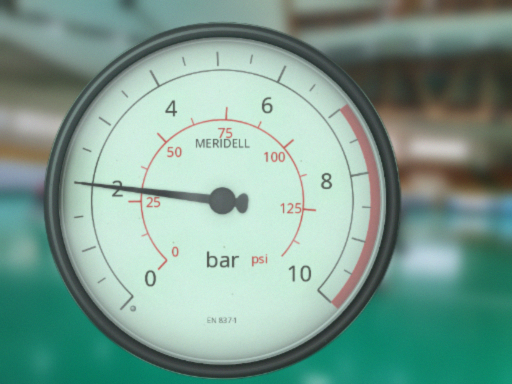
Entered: 2 bar
